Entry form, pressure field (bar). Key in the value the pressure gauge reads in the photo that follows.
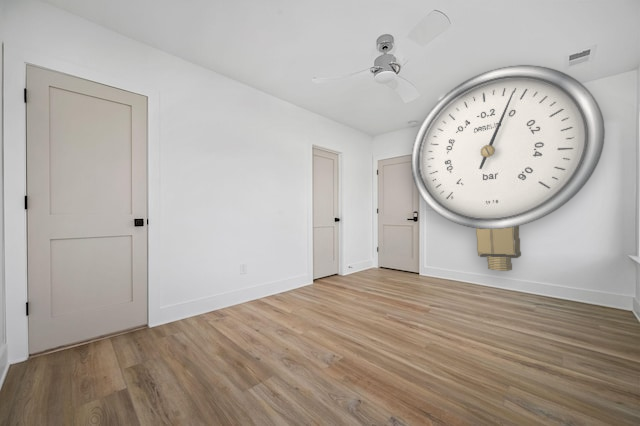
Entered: -0.05 bar
